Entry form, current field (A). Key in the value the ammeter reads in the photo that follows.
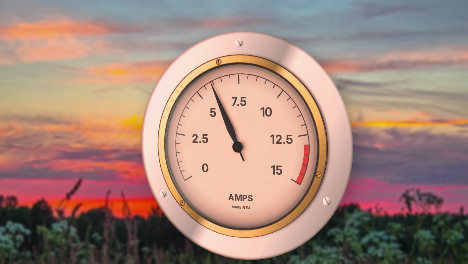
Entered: 6 A
